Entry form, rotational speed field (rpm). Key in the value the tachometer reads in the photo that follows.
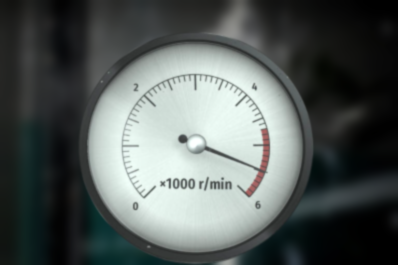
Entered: 5500 rpm
